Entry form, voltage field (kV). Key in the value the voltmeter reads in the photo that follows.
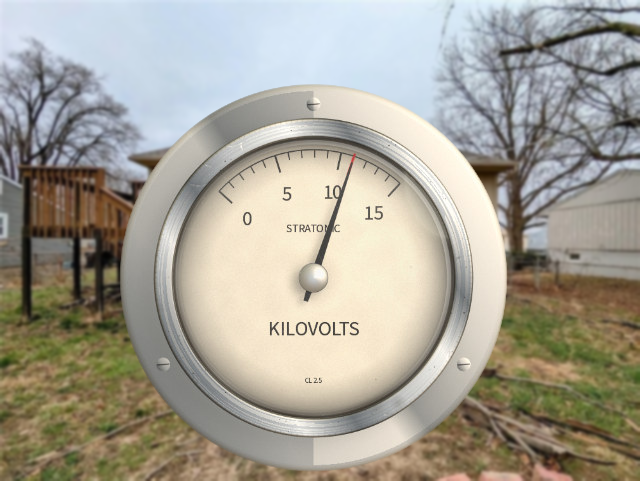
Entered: 11 kV
